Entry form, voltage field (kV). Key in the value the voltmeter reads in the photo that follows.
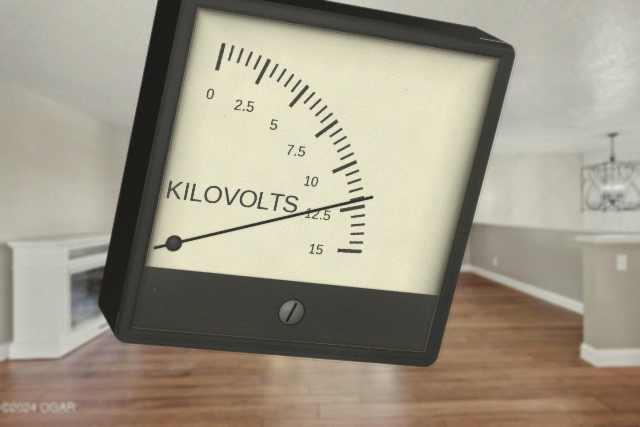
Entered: 12 kV
